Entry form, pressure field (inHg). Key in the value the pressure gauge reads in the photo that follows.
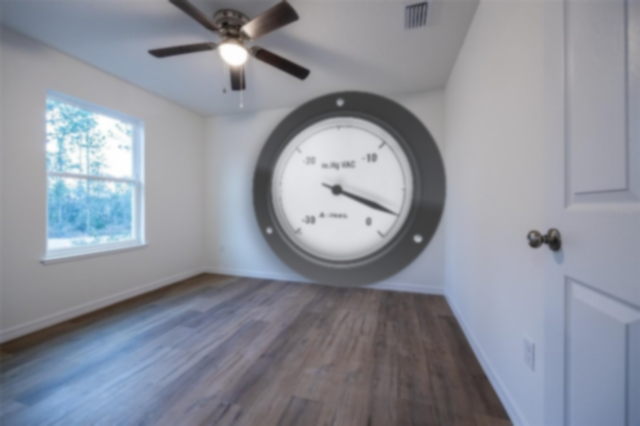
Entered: -2.5 inHg
